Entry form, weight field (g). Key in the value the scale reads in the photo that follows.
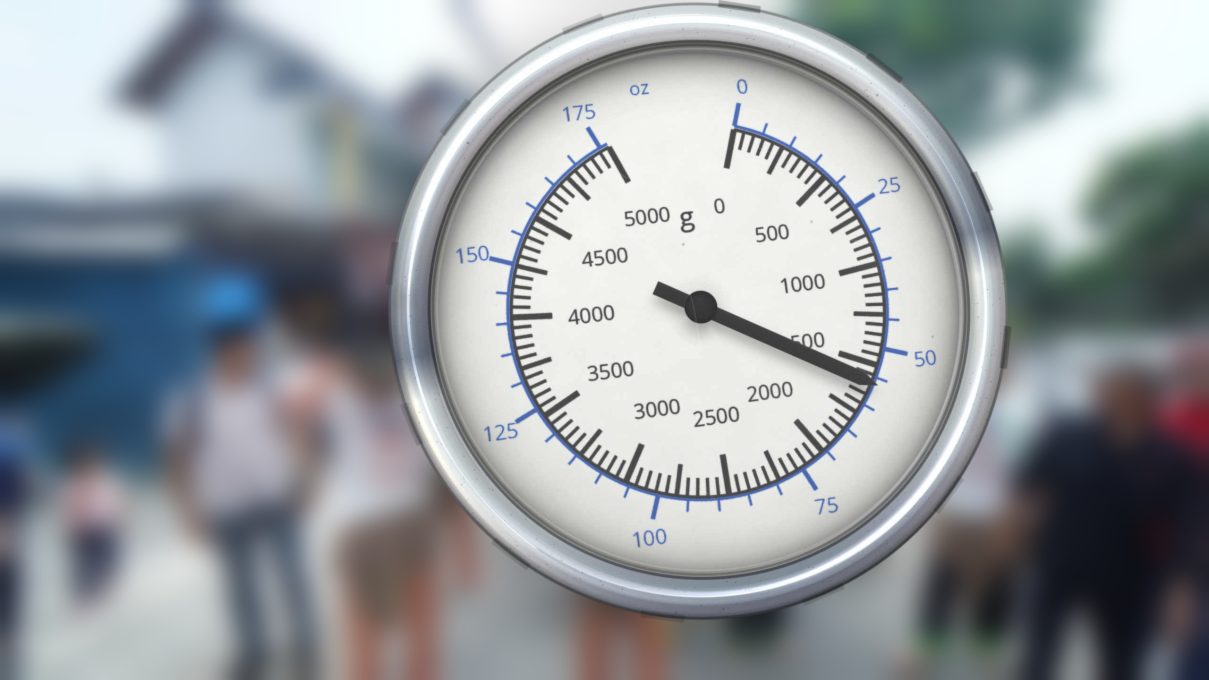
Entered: 1600 g
